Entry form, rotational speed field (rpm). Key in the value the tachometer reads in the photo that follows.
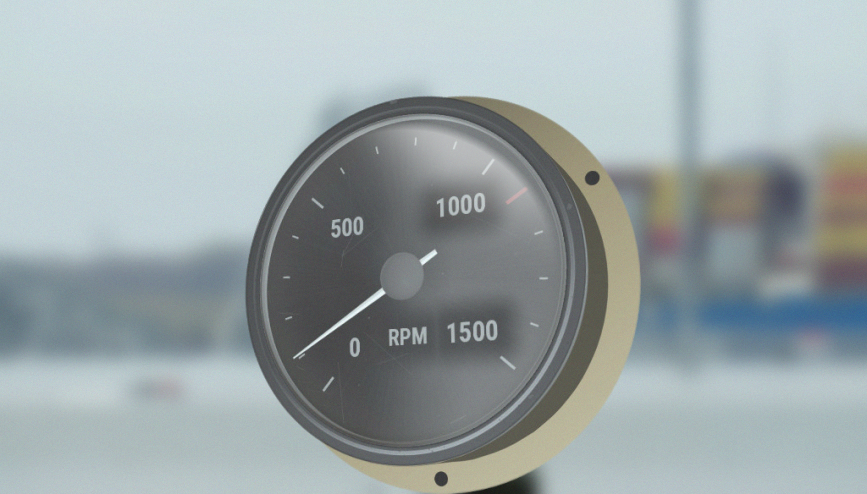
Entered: 100 rpm
